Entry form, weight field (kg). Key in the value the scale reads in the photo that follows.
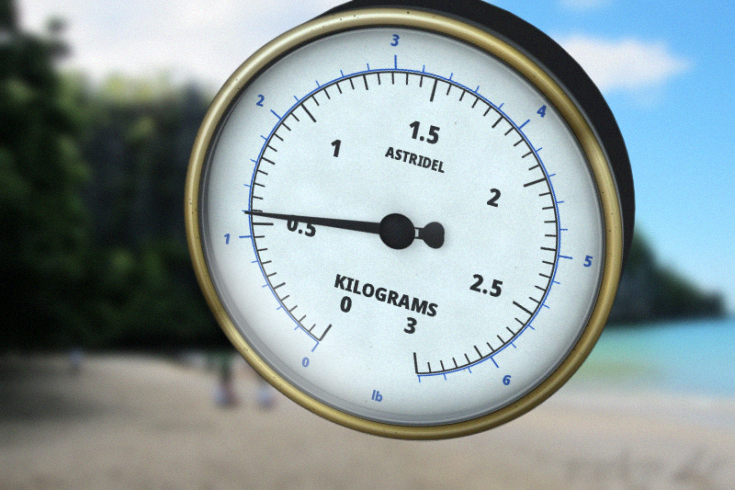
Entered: 0.55 kg
